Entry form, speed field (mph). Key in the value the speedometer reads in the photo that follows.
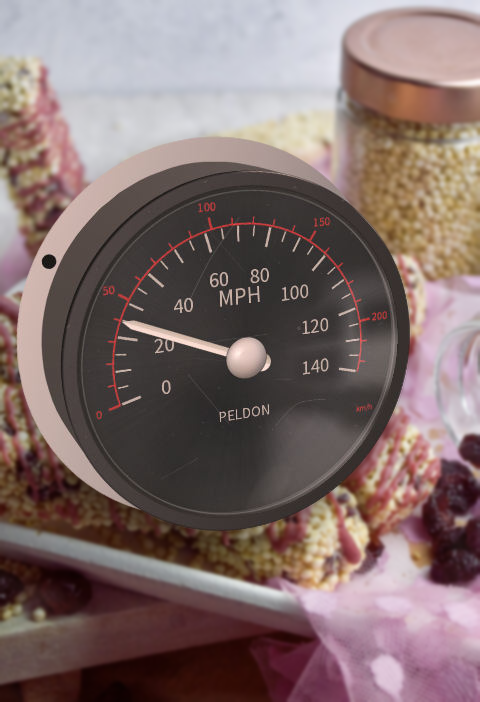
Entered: 25 mph
